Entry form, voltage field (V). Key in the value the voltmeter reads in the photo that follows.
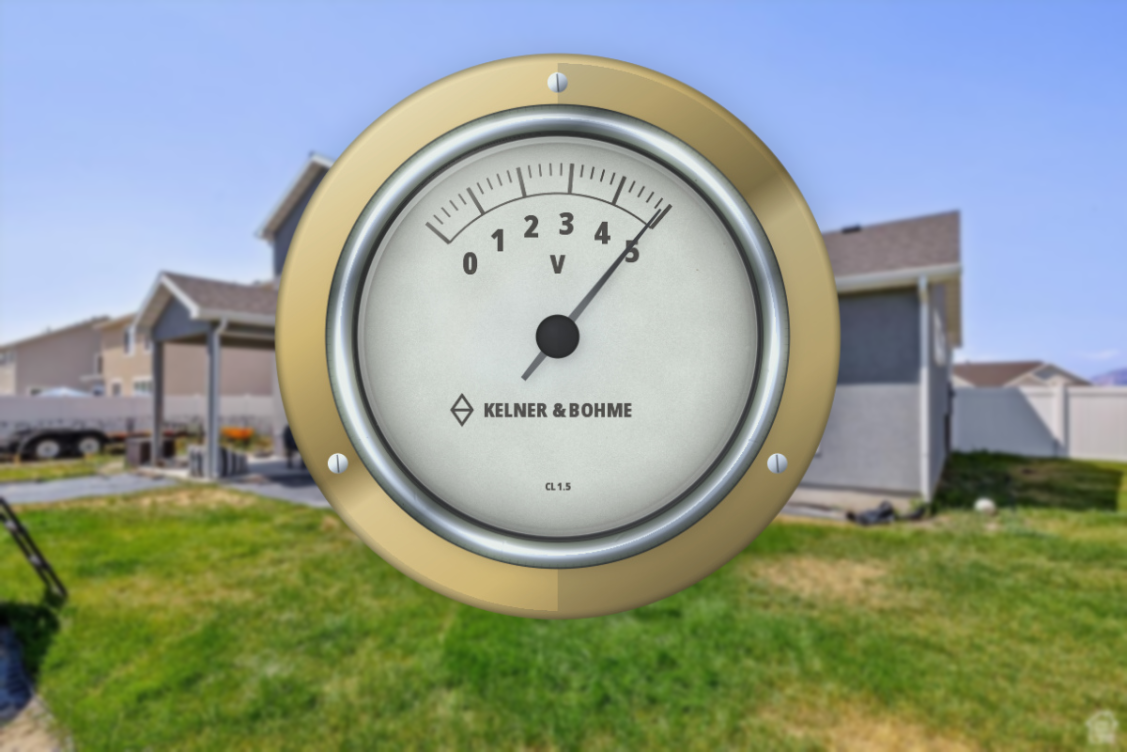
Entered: 4.9 V
